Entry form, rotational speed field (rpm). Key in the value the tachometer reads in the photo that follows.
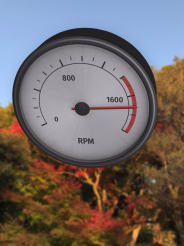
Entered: 1700 rpm
